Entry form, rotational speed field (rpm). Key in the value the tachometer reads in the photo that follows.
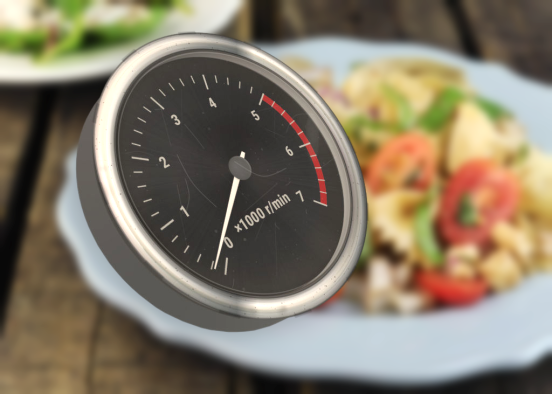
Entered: 200 rpm
